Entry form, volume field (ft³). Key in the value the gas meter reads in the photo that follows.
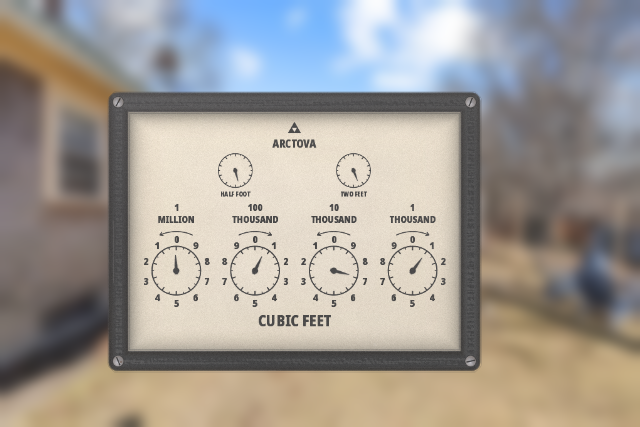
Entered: 7100 ft³
